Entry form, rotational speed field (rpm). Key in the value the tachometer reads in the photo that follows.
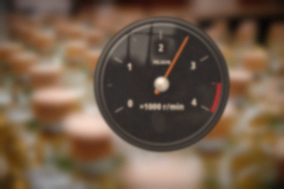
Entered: 2500 rpm
